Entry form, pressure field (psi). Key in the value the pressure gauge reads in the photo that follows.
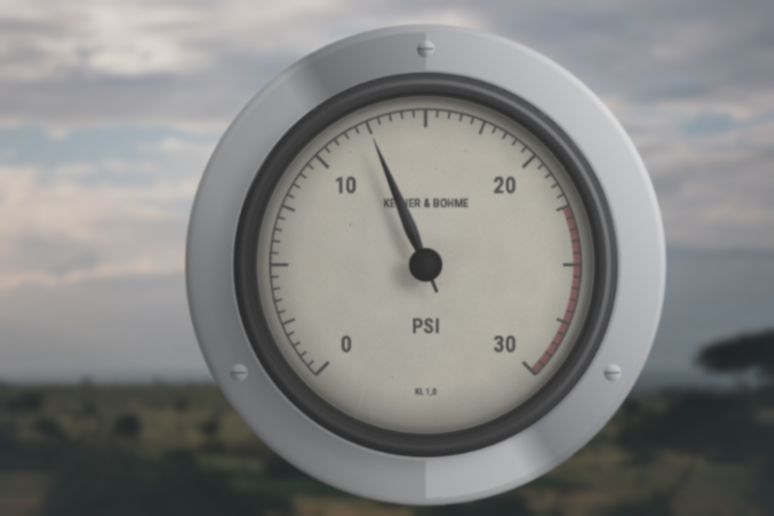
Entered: 12.5 psi
